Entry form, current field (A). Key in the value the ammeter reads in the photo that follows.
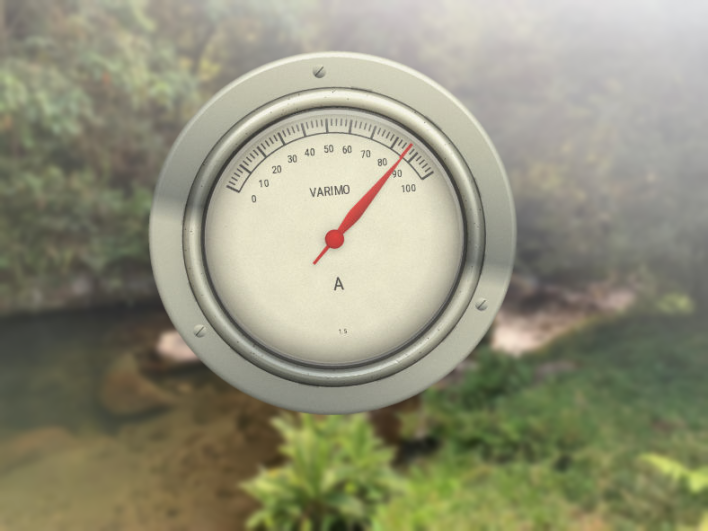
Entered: 86 A
